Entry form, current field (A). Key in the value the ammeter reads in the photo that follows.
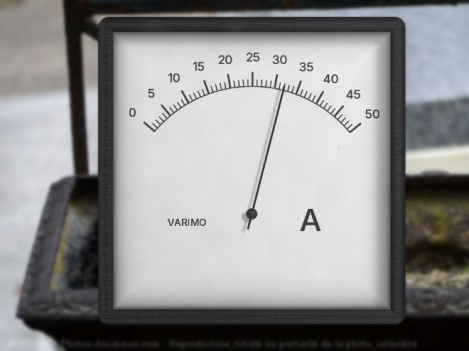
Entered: 32 A
